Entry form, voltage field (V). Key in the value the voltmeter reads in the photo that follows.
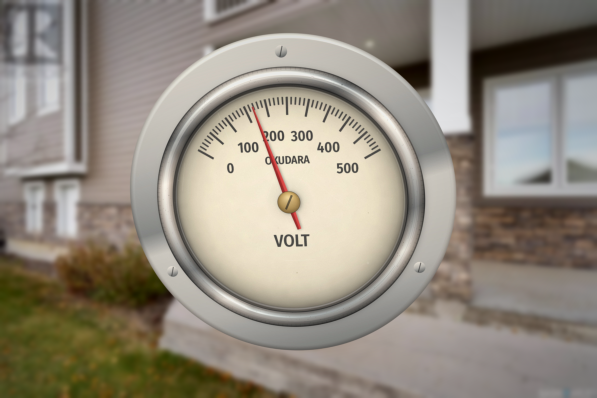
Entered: 170 V
